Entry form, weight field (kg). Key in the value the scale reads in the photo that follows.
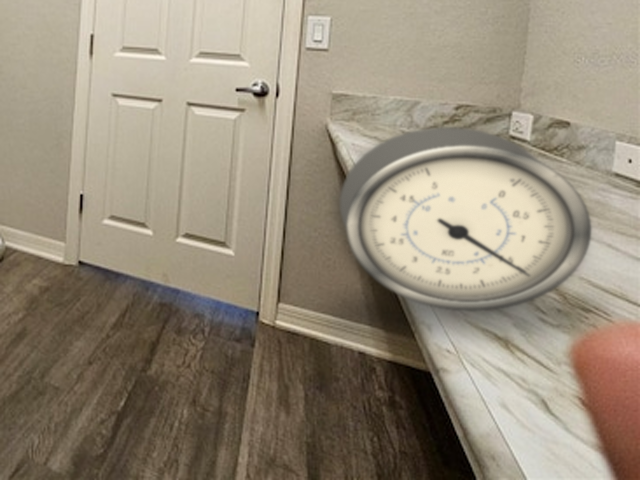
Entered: 1.5 kg
